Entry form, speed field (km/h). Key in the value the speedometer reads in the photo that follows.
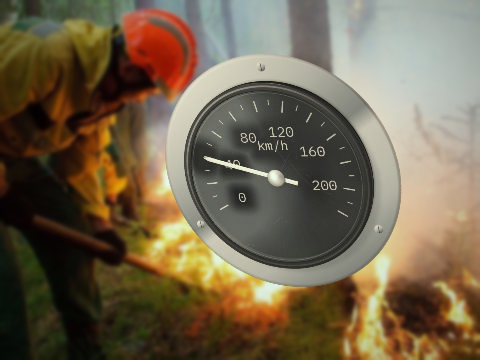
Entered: 40 km/h
